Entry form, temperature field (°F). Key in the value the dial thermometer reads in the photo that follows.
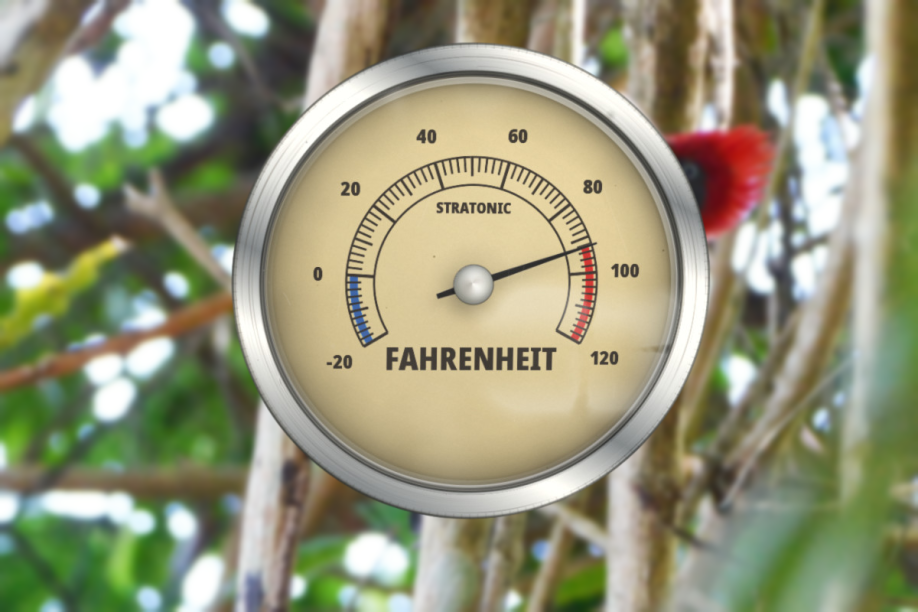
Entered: 92 °F
